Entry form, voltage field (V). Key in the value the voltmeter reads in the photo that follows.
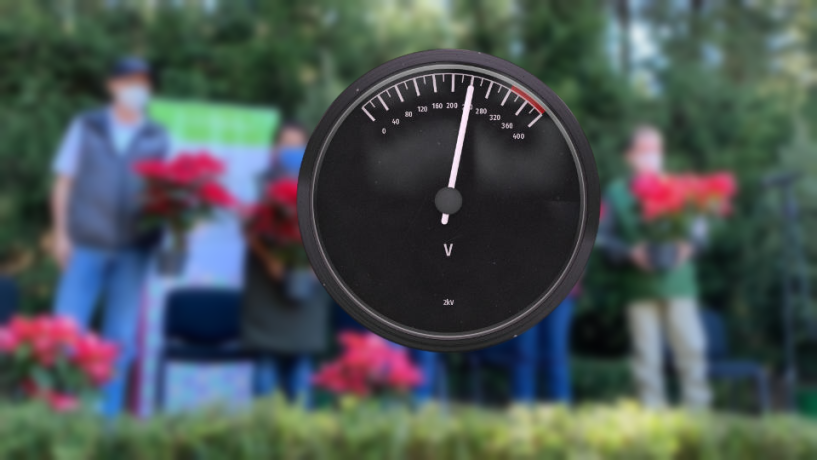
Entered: 240 V
